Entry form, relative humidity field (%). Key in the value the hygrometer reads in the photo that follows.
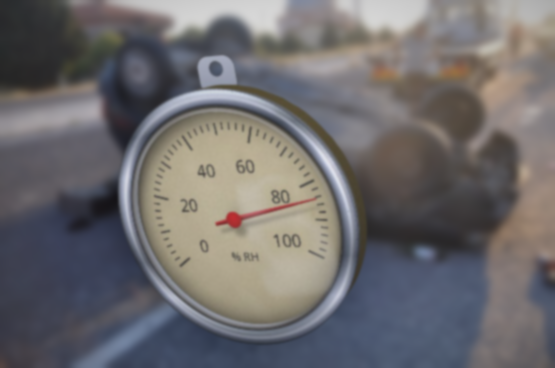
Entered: 84 %
